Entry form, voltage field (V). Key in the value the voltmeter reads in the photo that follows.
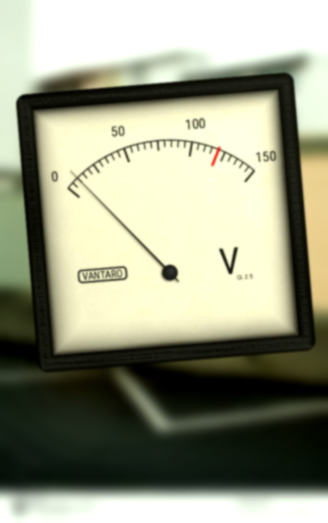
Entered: 10 V
